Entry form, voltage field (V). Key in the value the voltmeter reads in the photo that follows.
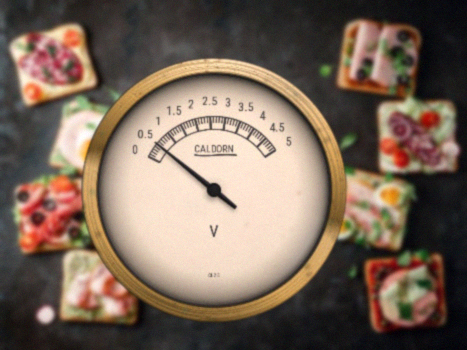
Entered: 0.5 V
